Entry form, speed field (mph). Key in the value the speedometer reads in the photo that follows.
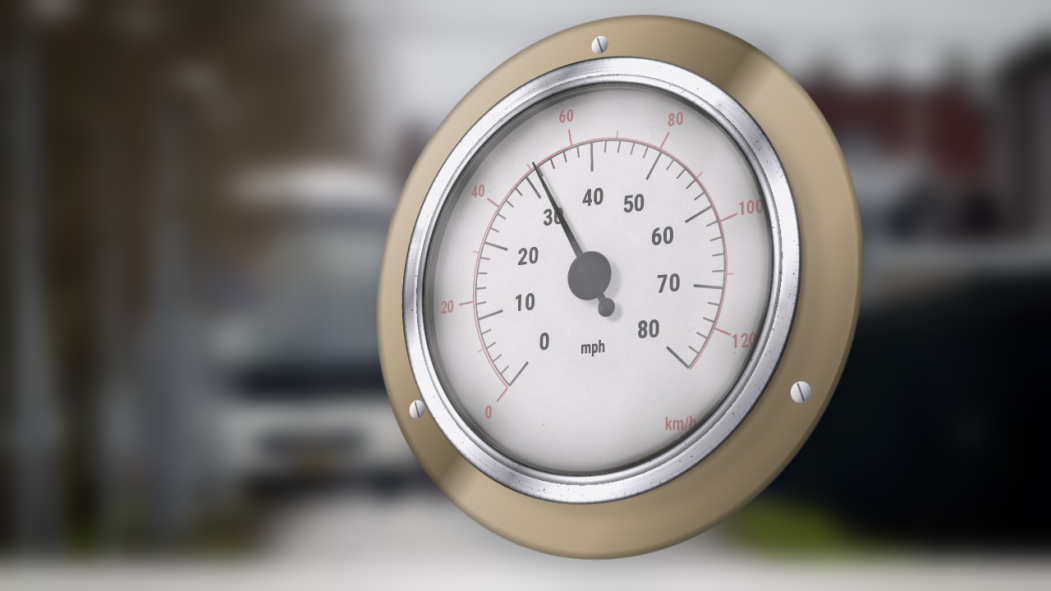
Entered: 32 mph
